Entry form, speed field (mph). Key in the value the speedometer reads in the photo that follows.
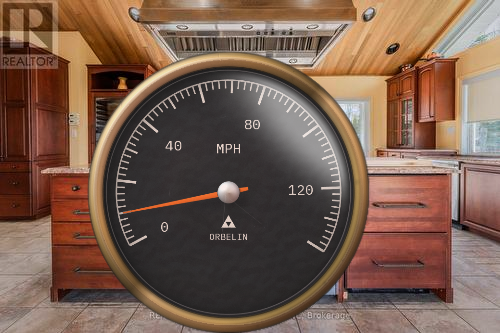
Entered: 10 mph
